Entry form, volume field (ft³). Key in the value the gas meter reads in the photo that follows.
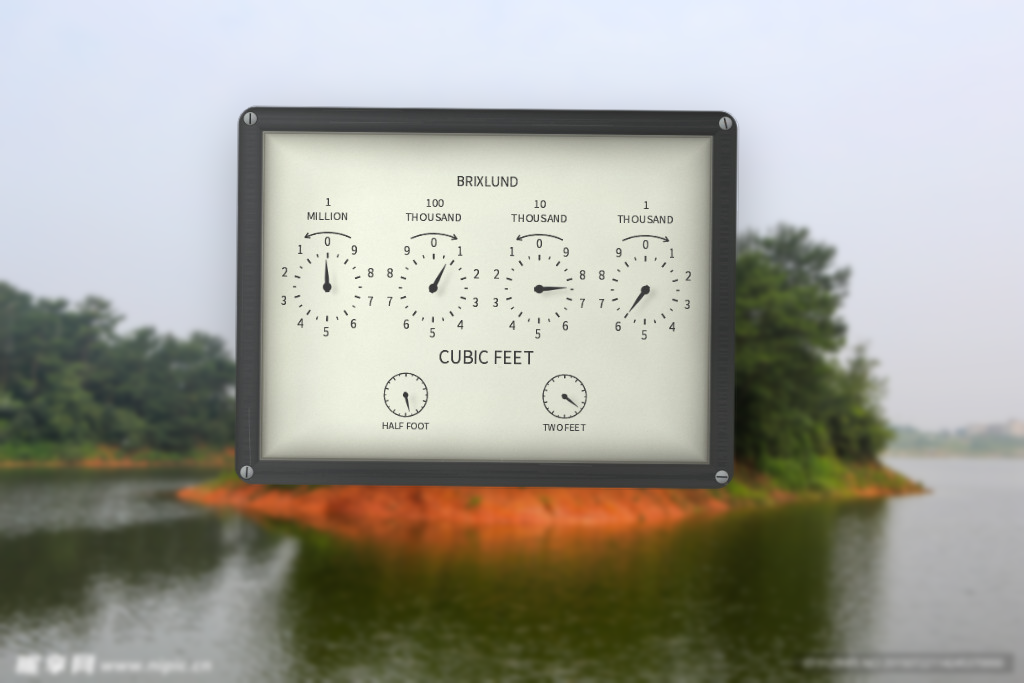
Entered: 7600 ft³
